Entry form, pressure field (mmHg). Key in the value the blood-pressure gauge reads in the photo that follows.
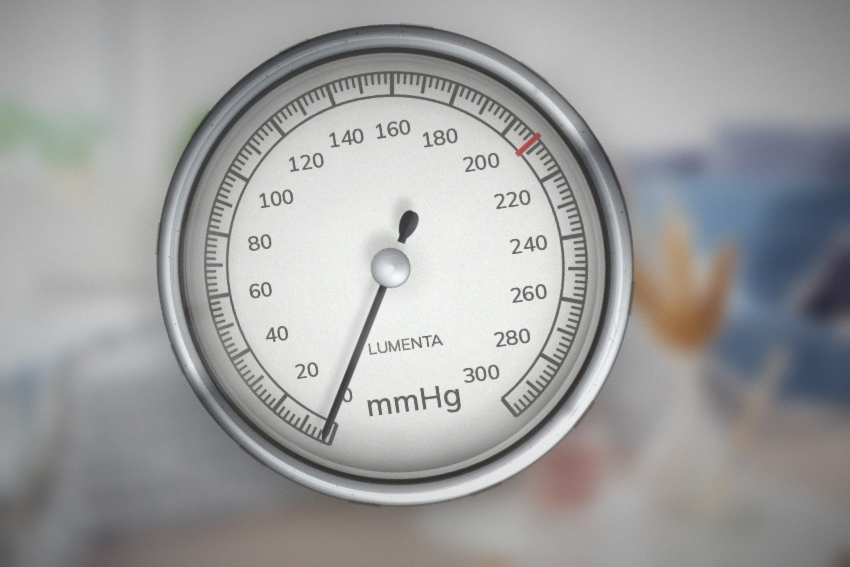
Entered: 2 mmHg
